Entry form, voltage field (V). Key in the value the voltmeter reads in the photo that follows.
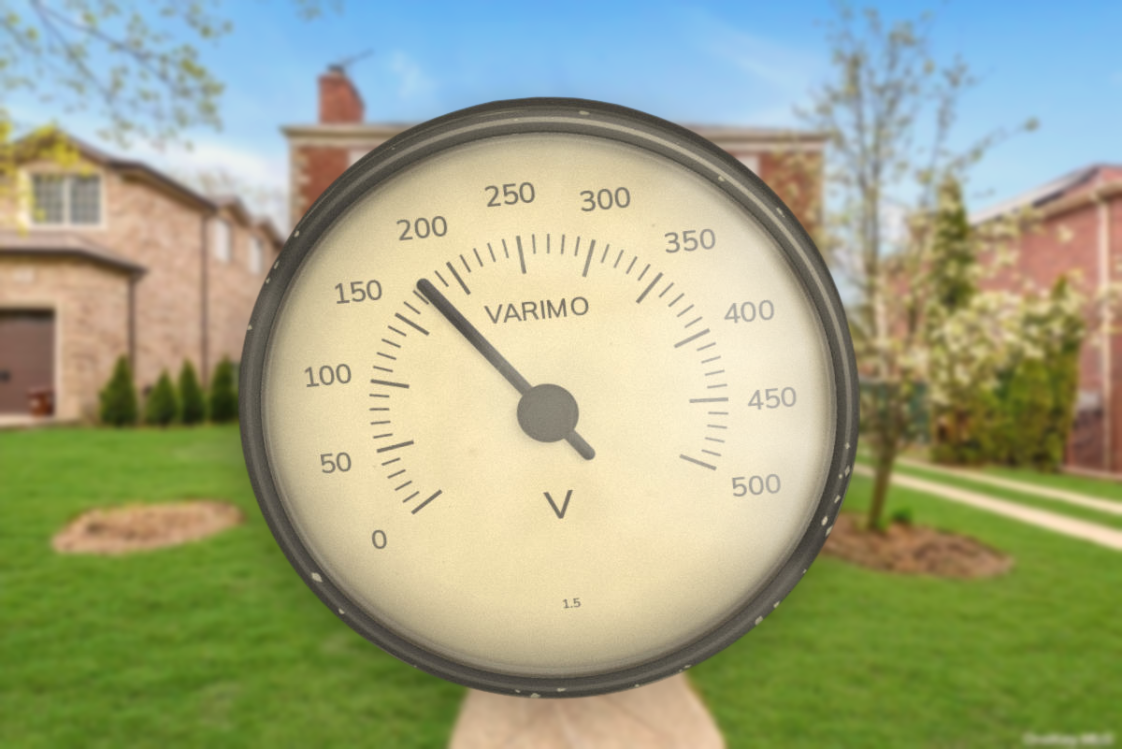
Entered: 180 V
